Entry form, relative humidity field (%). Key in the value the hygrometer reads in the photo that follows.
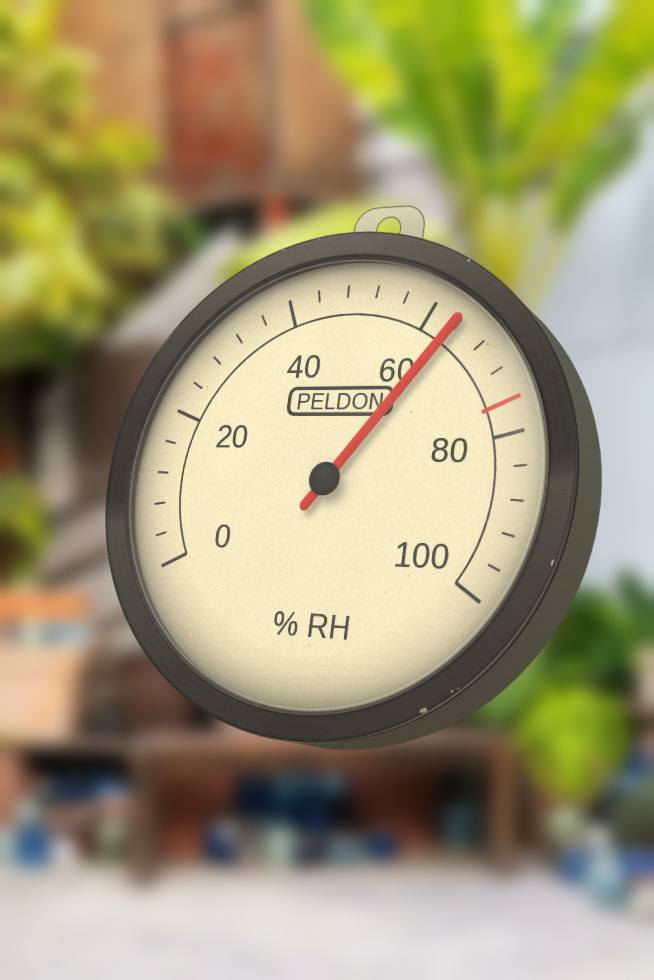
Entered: 64 %
